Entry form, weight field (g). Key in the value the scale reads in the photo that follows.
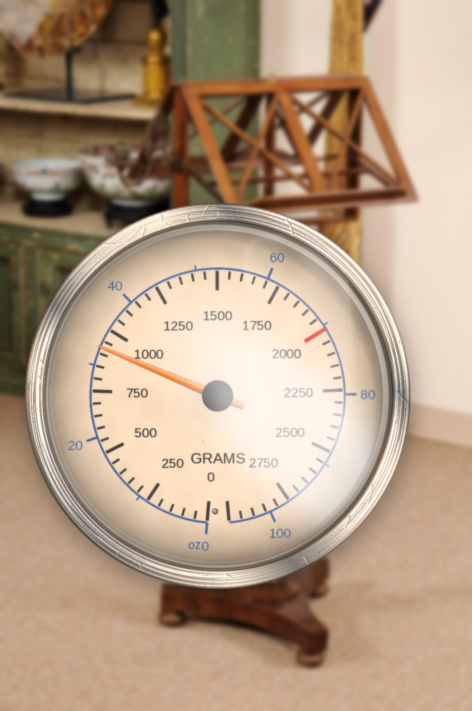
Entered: 925 g
